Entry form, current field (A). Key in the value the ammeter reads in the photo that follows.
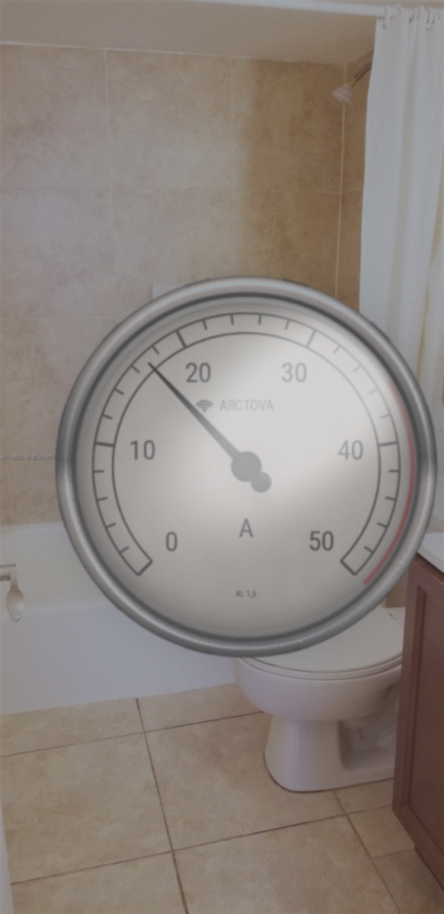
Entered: 17 A
